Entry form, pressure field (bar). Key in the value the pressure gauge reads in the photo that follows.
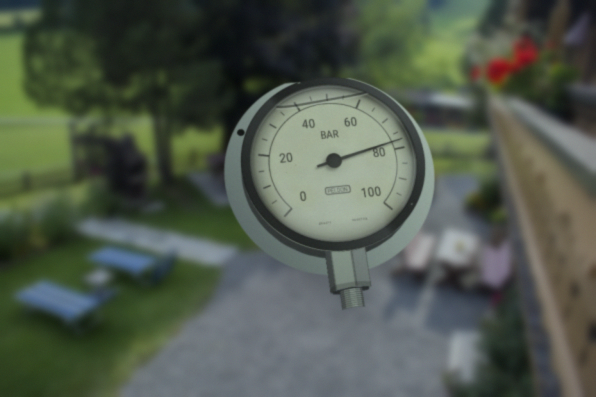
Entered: 77.5 bar
